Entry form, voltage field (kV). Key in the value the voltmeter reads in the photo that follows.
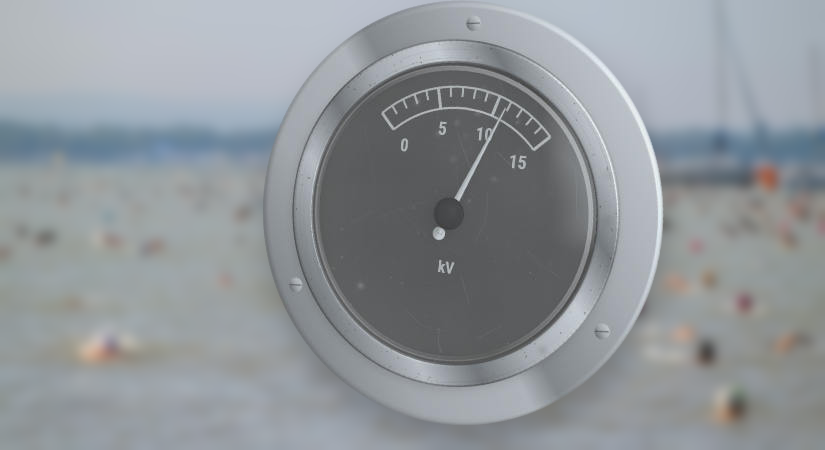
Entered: 11 kV
